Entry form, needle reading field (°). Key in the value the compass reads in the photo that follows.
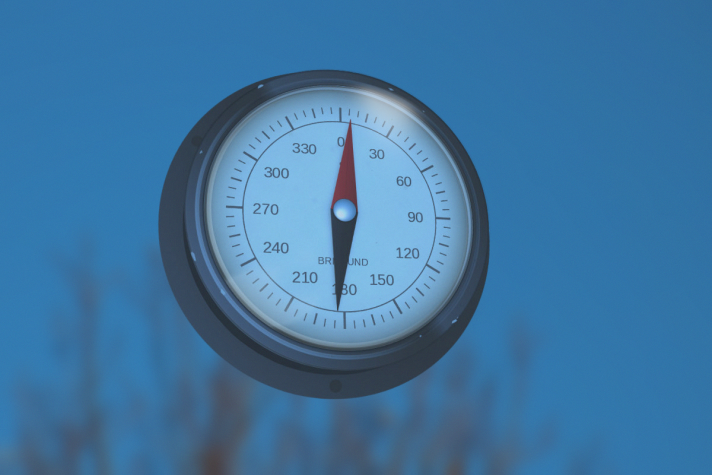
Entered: 5 °
